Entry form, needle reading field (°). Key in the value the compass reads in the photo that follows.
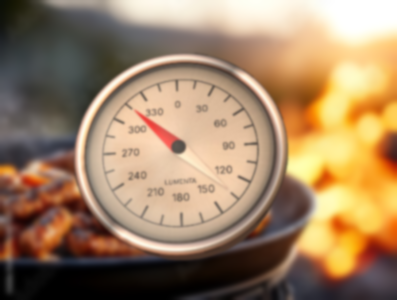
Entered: 315 °
